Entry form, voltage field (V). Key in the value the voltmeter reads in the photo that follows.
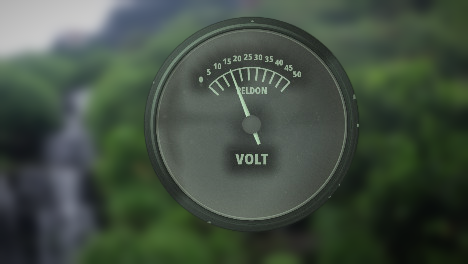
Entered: 15 V
